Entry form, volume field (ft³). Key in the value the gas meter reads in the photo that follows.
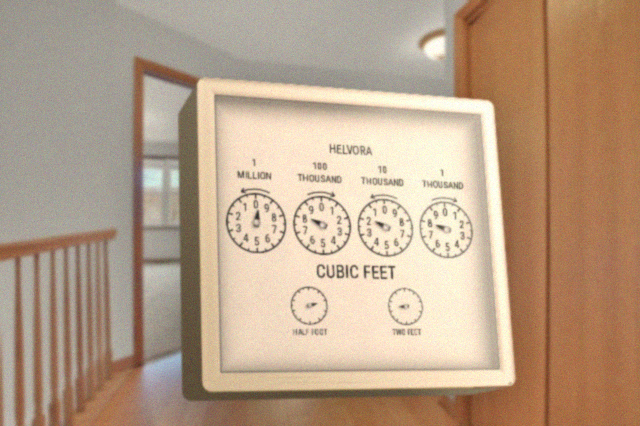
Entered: 981800 ft³
